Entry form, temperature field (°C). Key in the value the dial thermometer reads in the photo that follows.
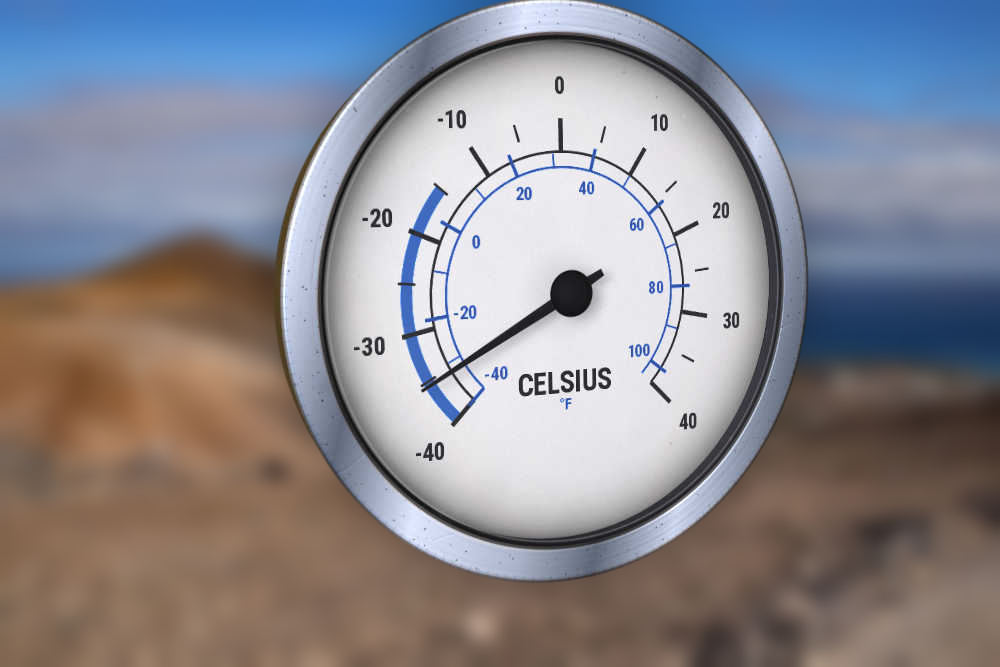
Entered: -35 °C
